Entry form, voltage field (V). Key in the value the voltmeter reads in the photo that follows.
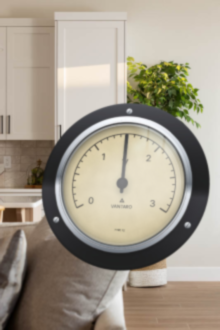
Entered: 1.5 V
